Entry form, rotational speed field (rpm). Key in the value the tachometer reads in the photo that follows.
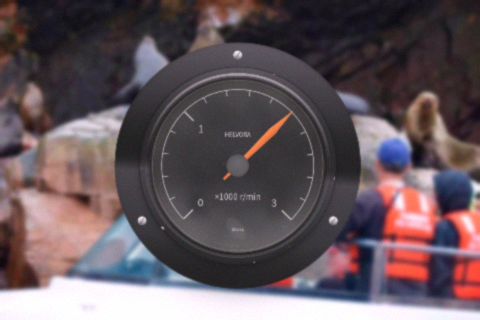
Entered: 2000 rpm
